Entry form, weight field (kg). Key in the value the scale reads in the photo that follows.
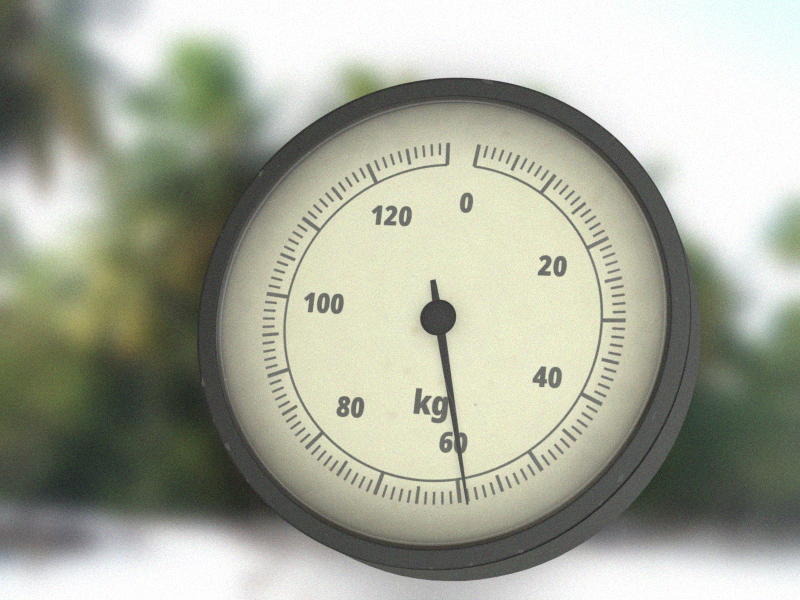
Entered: 59 kg
